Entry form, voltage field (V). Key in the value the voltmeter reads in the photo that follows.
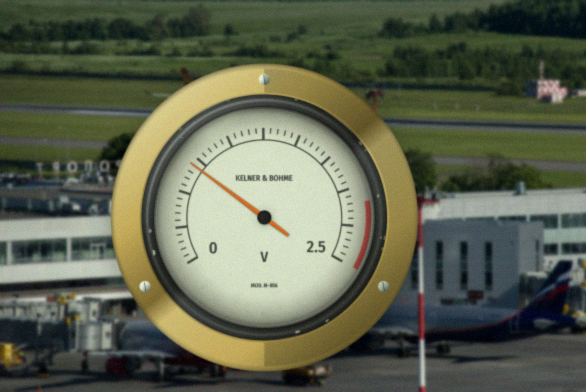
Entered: 0.7 V
